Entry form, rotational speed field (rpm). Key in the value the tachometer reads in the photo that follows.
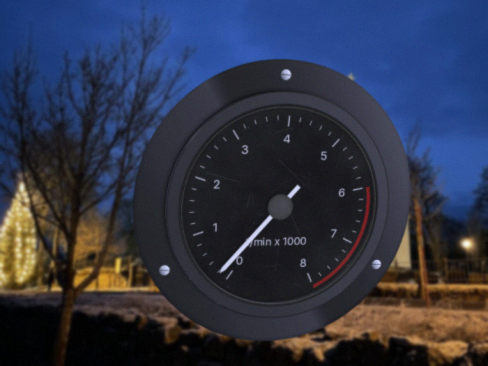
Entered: 200 rpm
